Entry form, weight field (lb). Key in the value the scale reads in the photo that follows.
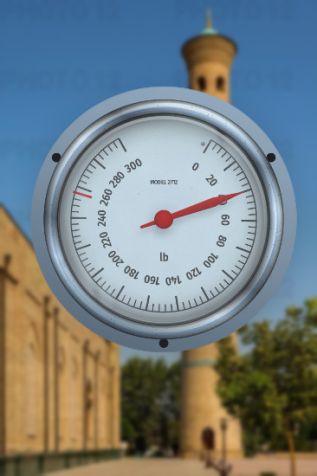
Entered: 40 lb
